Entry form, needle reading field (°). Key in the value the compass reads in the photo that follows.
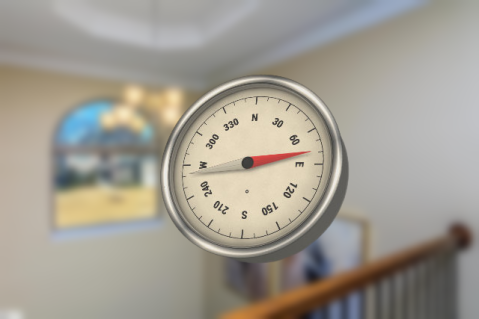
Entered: 80 °
